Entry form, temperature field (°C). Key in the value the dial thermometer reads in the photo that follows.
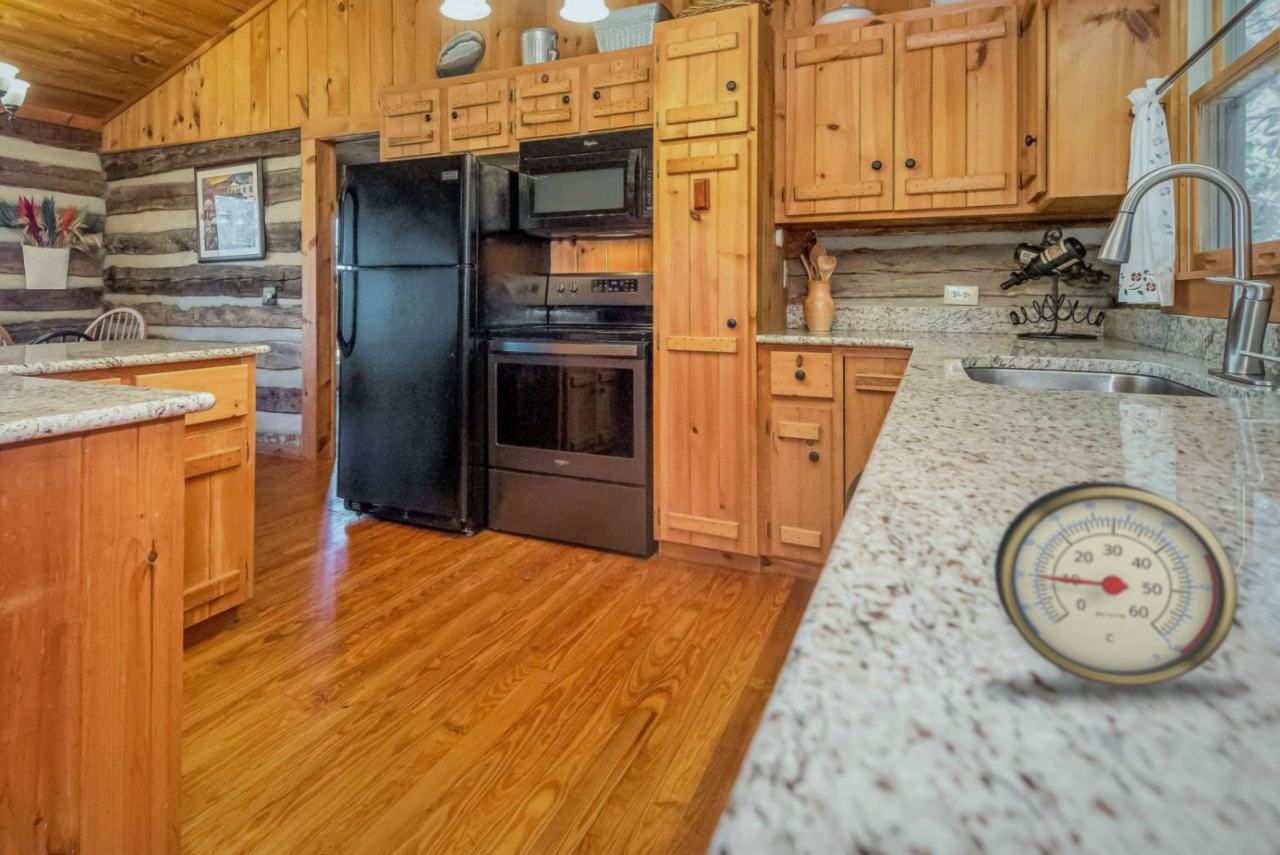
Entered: 10 °C
